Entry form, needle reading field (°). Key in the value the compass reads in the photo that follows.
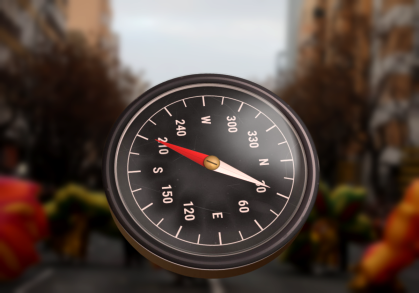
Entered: 210 °
